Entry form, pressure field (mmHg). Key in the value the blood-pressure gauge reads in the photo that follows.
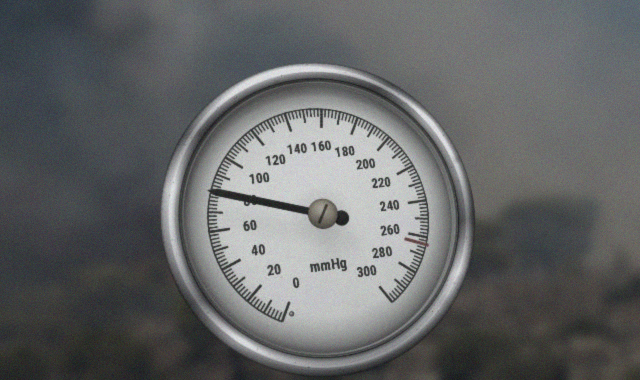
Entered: 80 mmHg
